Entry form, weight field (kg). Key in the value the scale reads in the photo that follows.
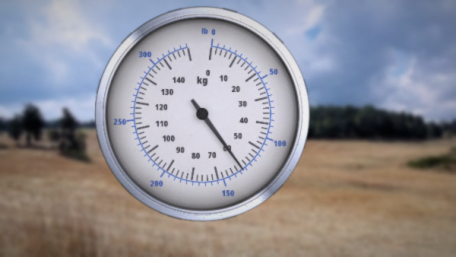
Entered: 60 kg
